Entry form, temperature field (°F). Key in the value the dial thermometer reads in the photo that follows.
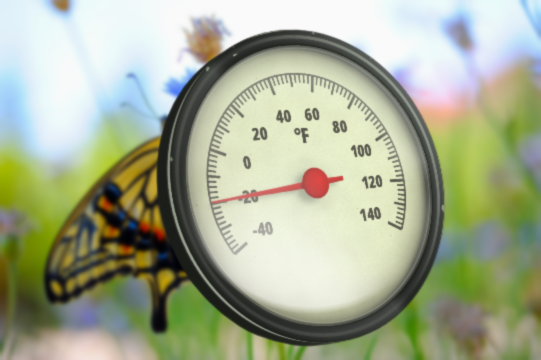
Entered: -20 °F
